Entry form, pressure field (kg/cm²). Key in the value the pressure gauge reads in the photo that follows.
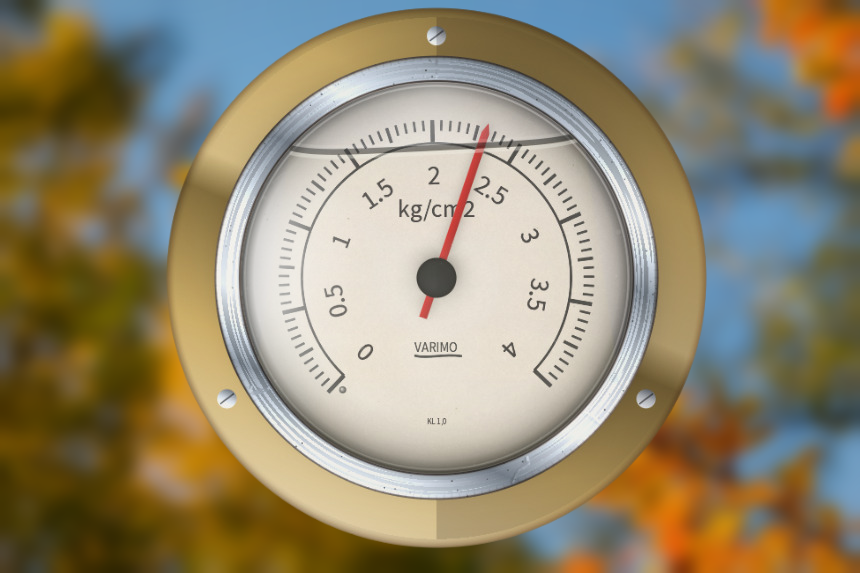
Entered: 2.3 kg/cm²
